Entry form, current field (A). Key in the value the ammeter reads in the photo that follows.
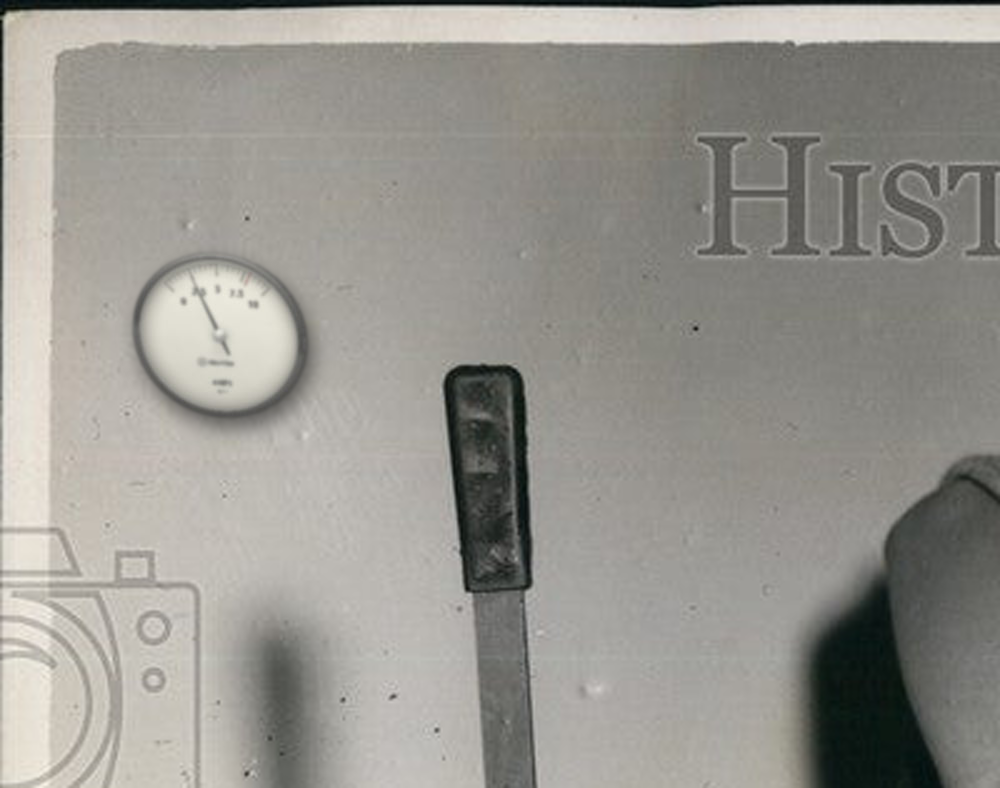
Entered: 2.5 A
